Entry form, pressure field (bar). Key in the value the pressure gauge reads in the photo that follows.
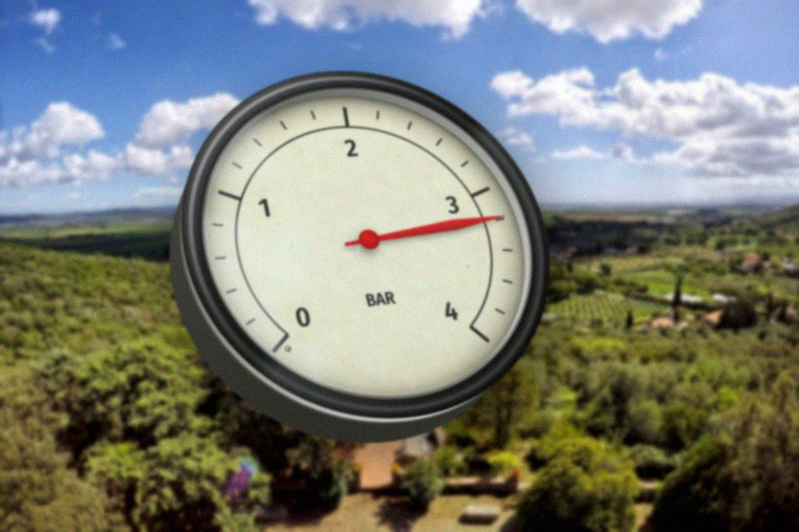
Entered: 3.2 bar
